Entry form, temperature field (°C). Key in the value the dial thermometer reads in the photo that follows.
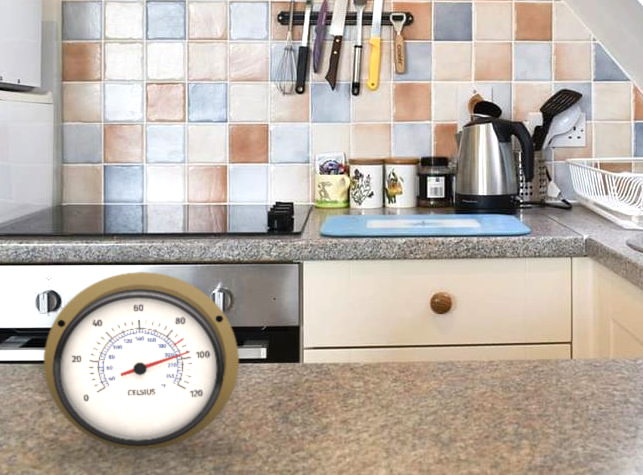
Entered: 96 °C
